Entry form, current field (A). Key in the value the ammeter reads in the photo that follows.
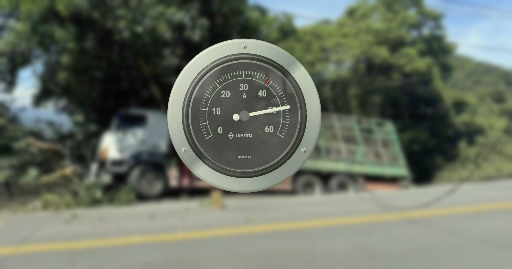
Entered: 50 A
